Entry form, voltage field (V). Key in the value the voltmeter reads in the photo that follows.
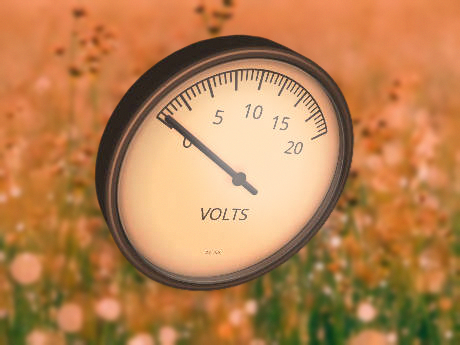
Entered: 0.5 V
